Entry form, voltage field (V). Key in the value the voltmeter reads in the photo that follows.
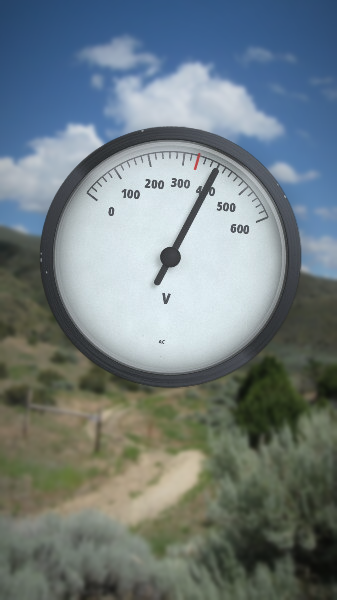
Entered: 400 V
